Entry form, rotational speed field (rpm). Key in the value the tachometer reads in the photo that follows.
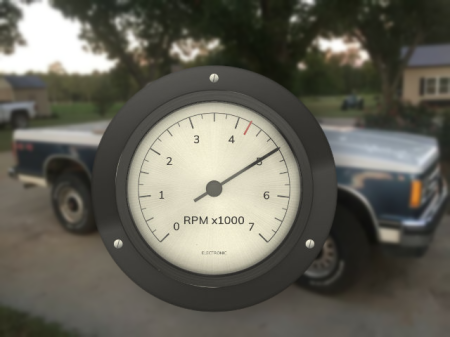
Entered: 5000 rpm
